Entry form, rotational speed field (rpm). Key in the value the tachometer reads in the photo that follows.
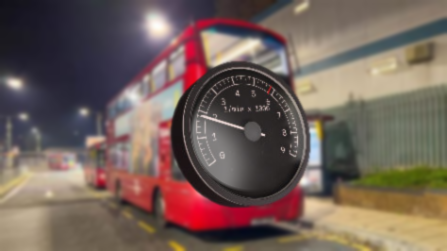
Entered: 1800 rpm
